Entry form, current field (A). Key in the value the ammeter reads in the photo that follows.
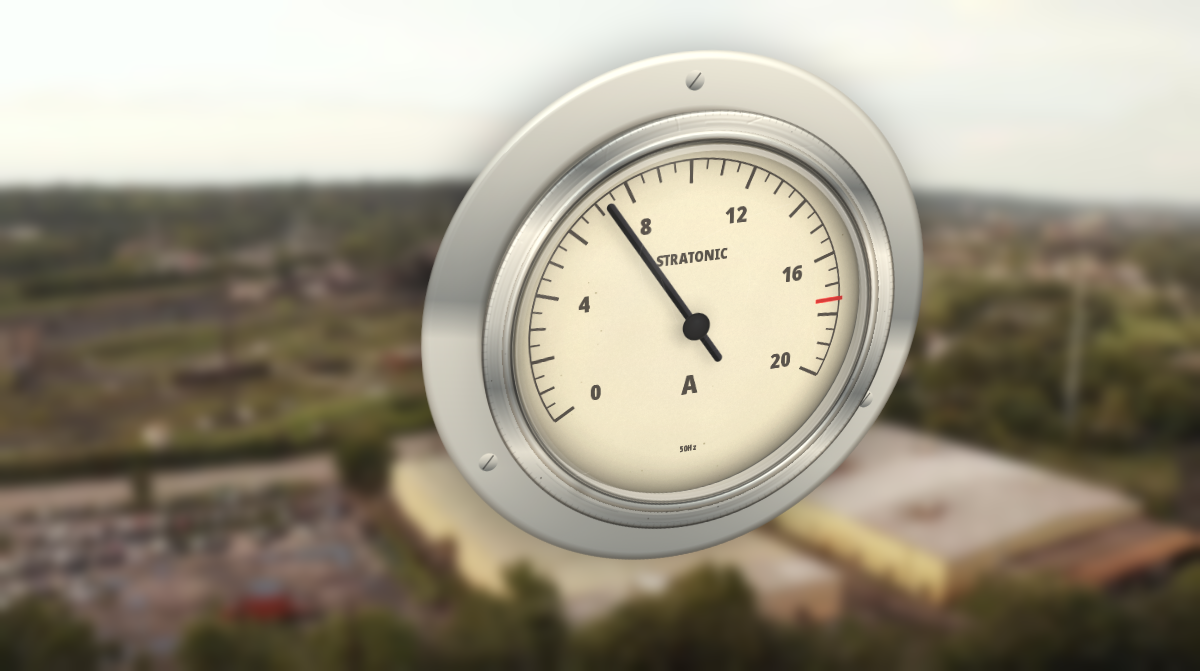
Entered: 7.25 A
